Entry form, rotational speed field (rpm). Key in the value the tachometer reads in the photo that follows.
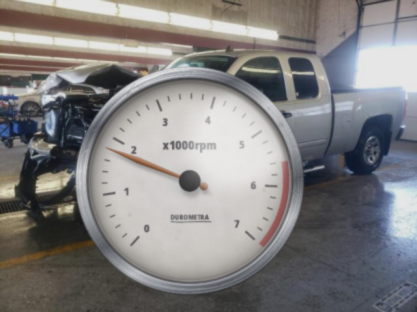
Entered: 1800 rpm
